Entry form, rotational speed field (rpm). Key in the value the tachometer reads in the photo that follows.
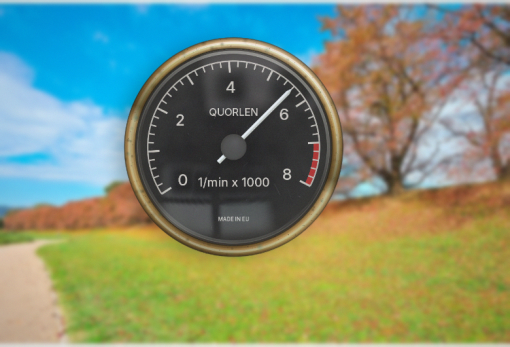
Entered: 5600 rpm
